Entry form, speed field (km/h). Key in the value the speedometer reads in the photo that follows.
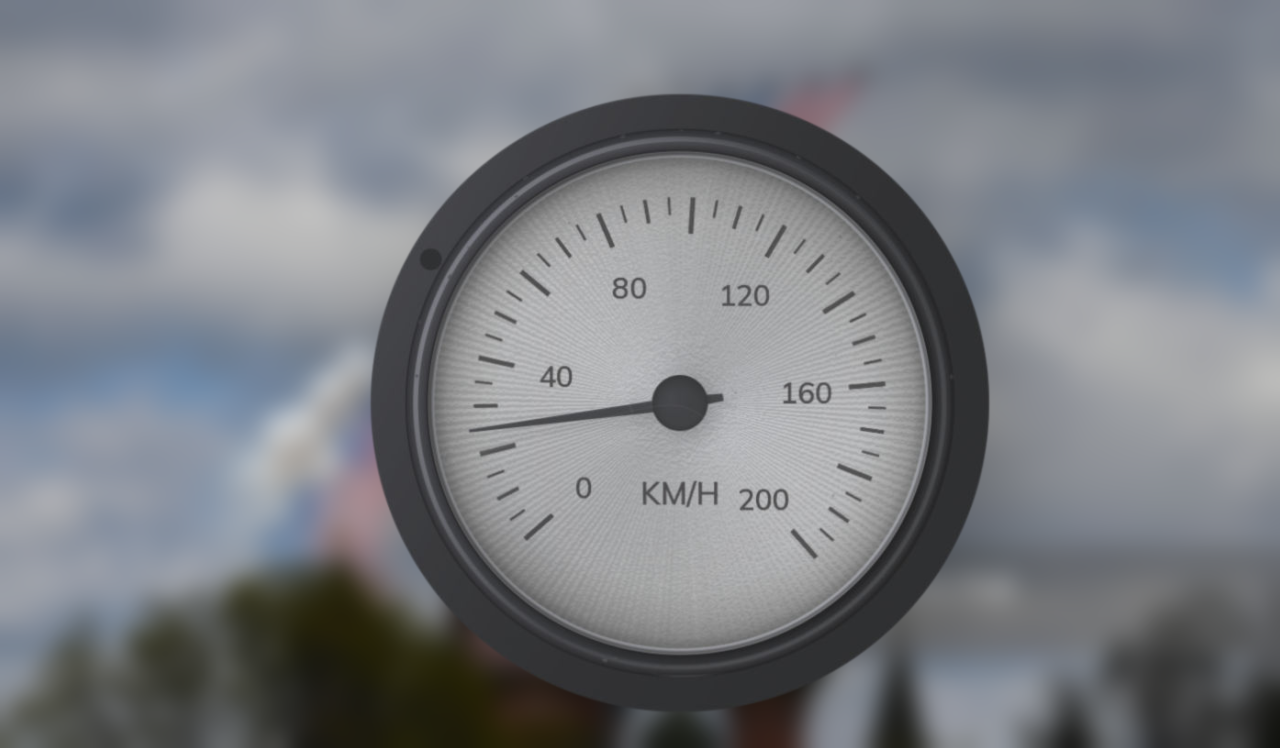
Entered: 25 km/h
